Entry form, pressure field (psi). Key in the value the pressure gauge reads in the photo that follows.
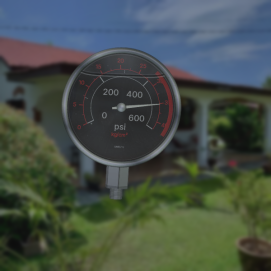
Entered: 500 psi
